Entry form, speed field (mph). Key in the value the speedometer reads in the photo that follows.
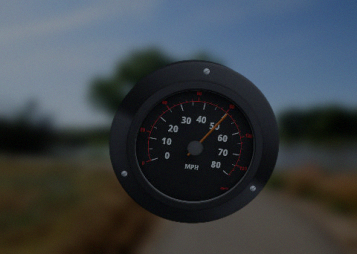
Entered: 50 mph
